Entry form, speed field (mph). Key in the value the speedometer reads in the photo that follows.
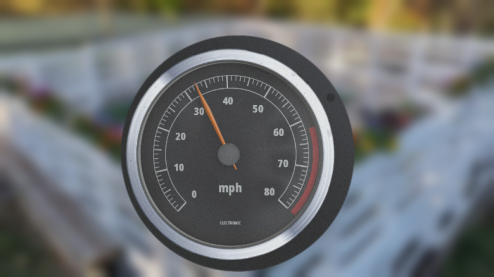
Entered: 33 mph
